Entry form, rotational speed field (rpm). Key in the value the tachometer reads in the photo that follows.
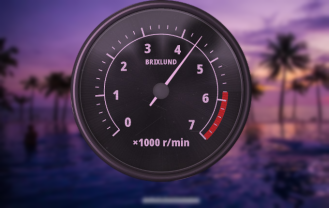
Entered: 4400 rpm
